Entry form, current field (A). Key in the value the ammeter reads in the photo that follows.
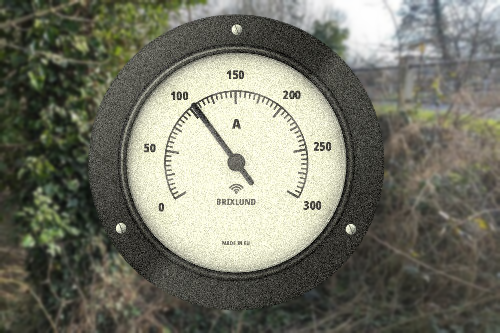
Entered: 105 A
